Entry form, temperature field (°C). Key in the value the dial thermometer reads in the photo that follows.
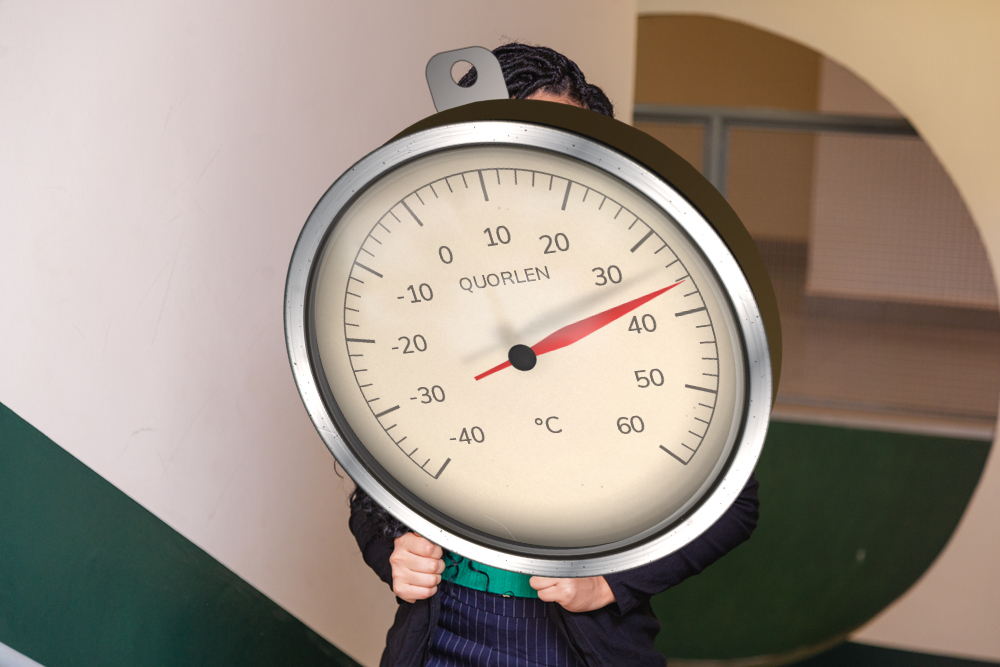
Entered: 36 °C
